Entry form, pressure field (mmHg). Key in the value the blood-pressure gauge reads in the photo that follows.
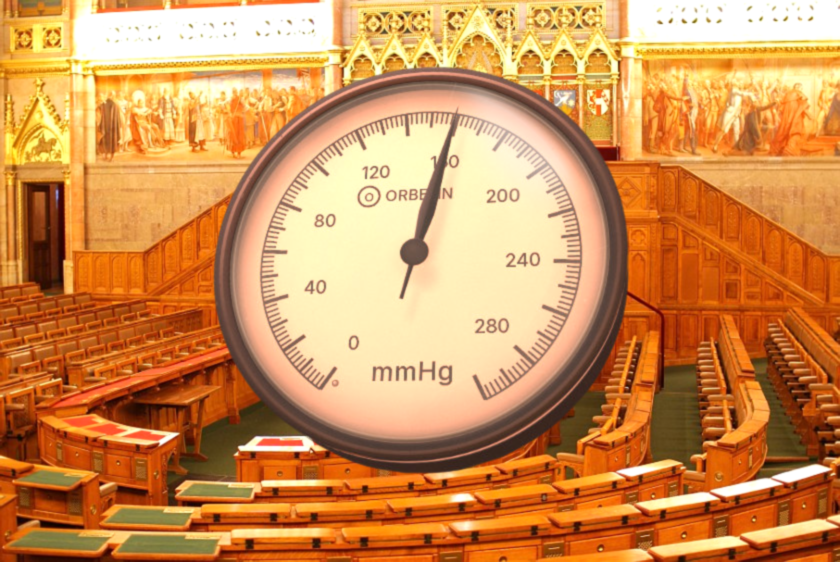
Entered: 160 mmHg
